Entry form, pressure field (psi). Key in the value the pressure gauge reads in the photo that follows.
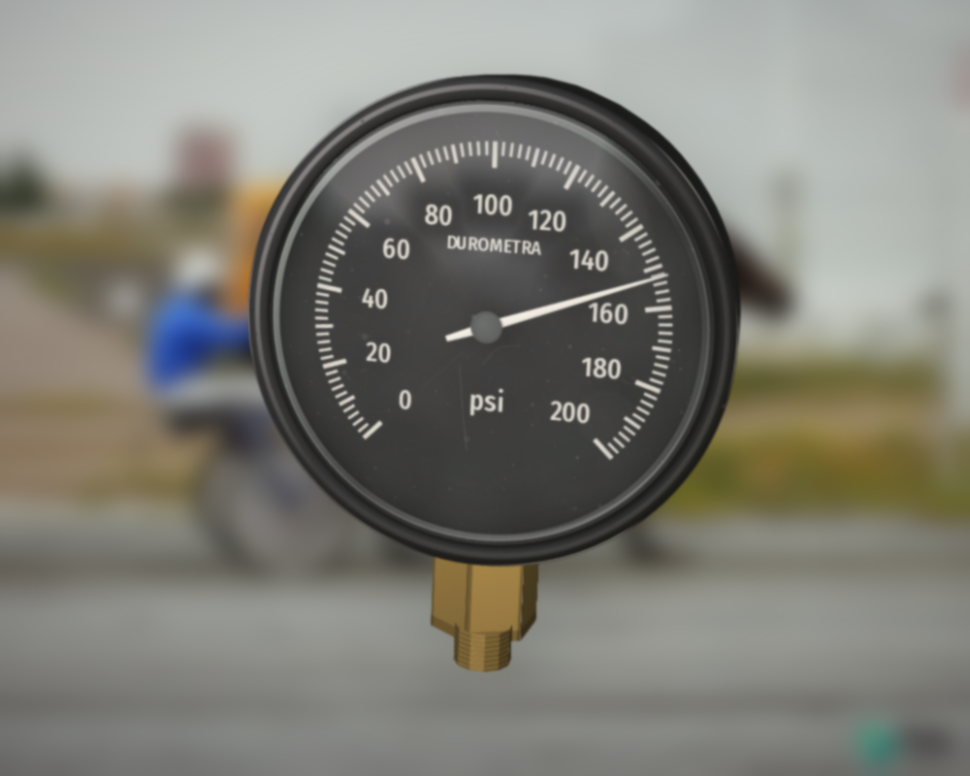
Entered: 152 psi
